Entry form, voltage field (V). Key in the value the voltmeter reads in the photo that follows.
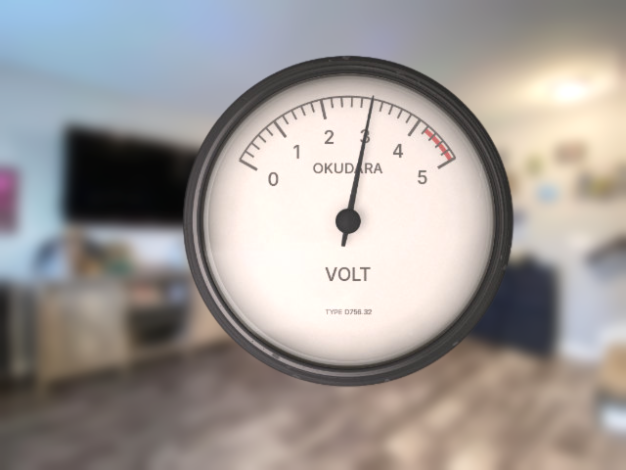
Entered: 3 V
